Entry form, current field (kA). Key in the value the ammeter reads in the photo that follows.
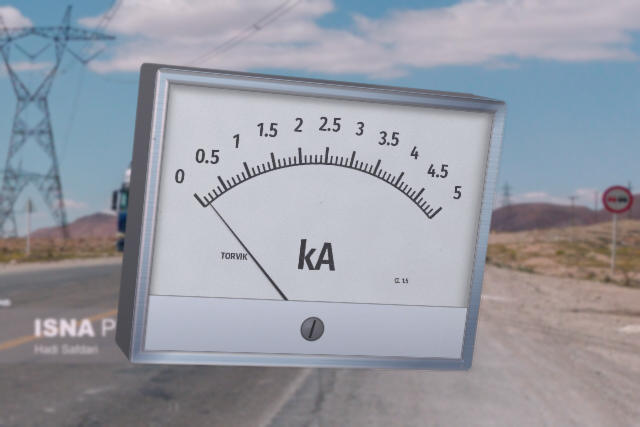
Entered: 0.1 kA
